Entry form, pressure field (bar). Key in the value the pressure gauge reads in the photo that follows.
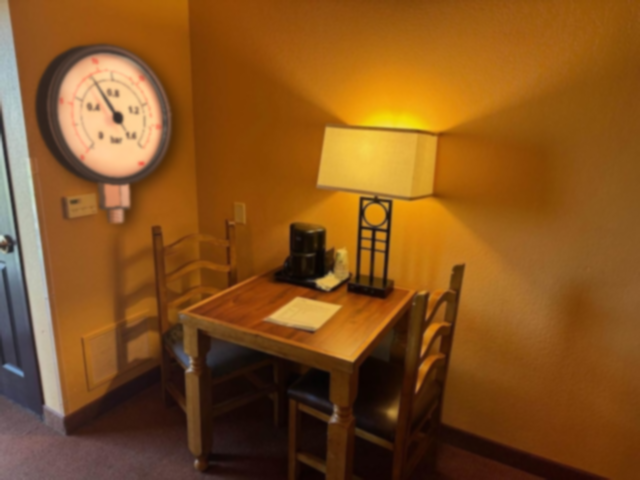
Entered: 0.6 bar
